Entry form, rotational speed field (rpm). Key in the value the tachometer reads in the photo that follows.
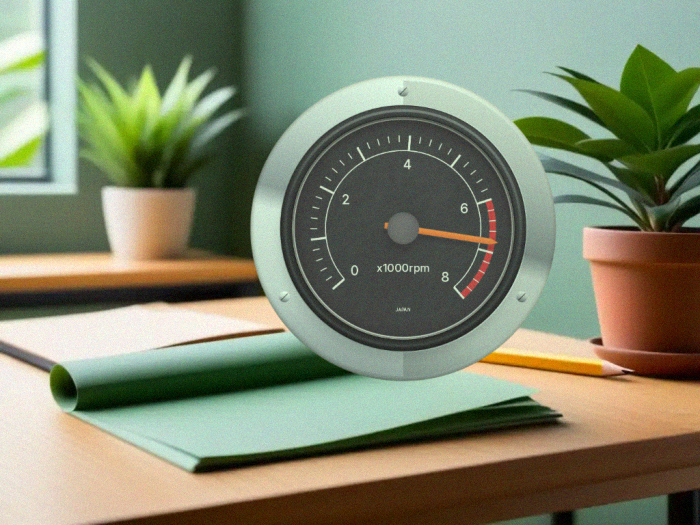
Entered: 6800 rpm
